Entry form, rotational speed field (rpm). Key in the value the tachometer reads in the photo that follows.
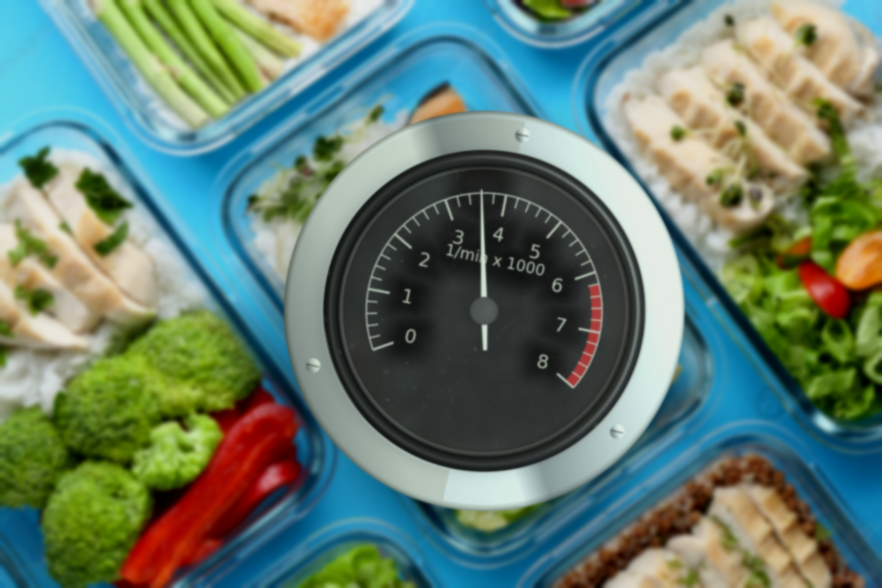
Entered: 3600 rpm
